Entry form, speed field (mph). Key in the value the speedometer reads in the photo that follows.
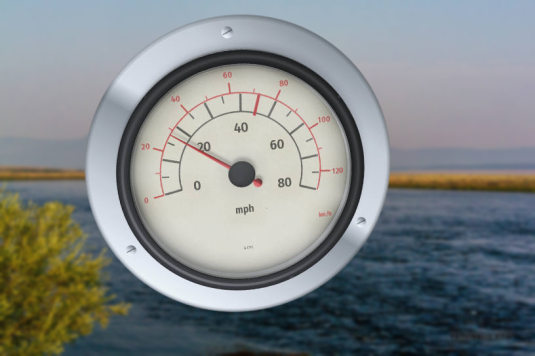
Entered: 17.5 mph
